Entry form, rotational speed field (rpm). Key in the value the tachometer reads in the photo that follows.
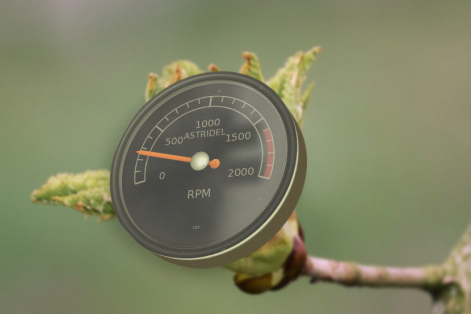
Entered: 250 rpm
